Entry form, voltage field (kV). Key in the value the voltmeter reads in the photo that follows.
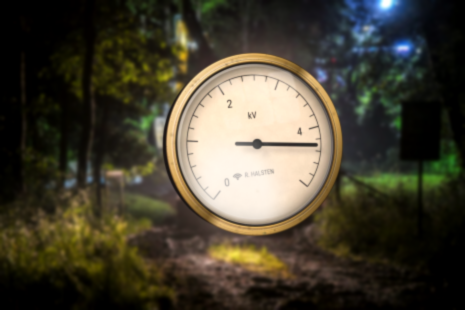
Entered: 4.3 kV
